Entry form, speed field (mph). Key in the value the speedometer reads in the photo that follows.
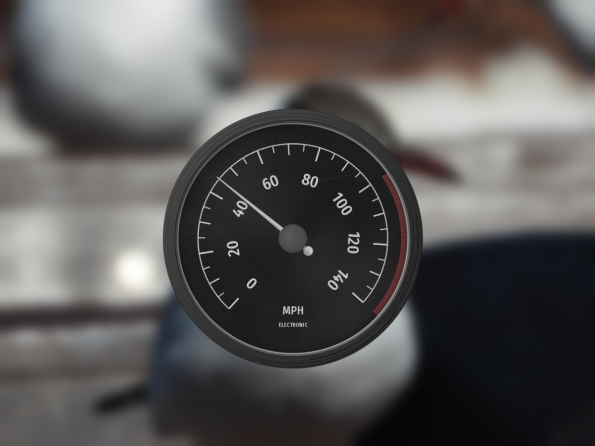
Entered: 45 mph
